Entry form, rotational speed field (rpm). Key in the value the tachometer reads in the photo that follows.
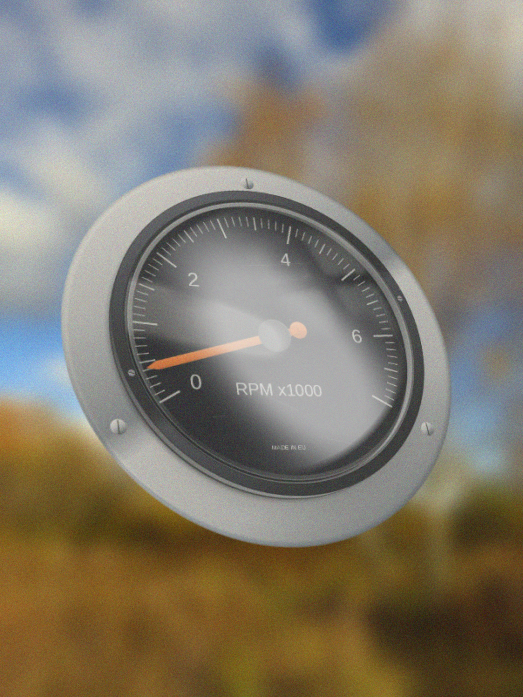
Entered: 400 rpm
